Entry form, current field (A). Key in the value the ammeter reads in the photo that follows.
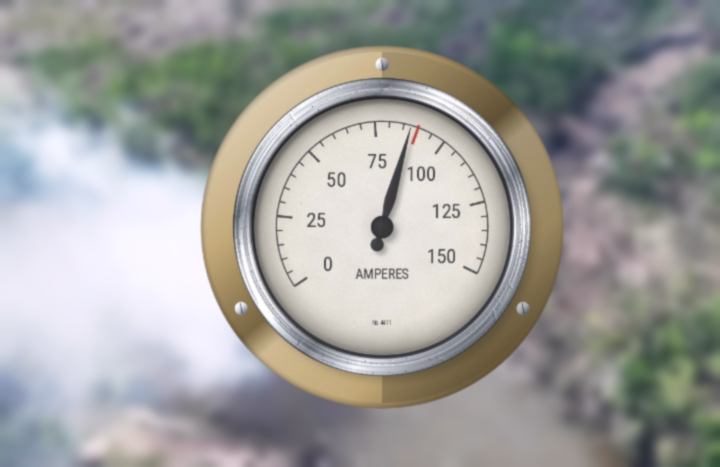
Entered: 87.5 A
